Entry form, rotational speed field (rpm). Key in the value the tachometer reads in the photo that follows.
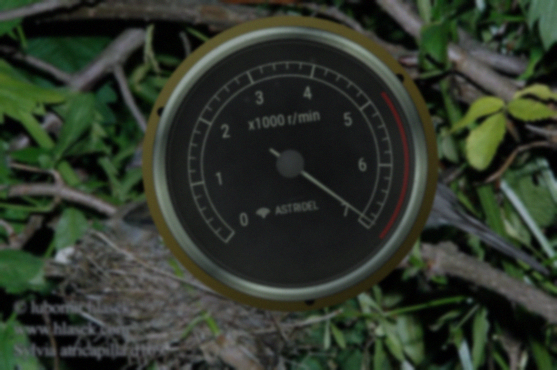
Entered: 6900 rpm
